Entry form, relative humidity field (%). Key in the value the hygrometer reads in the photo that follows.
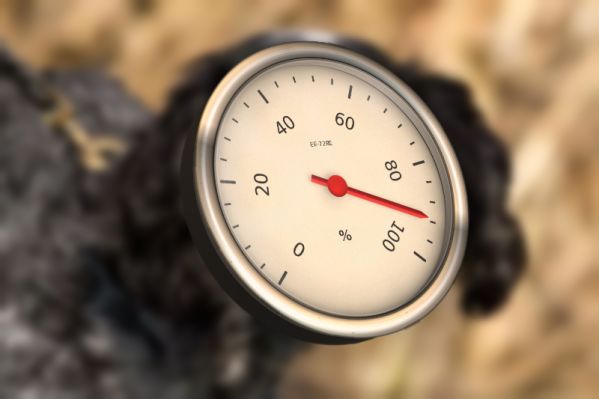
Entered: 92 %
